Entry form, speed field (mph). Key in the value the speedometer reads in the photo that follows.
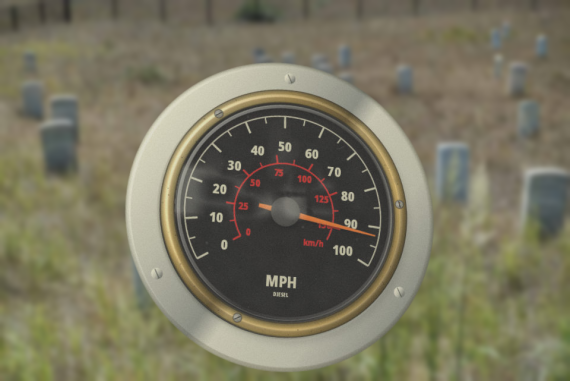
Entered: 92.5 mph
